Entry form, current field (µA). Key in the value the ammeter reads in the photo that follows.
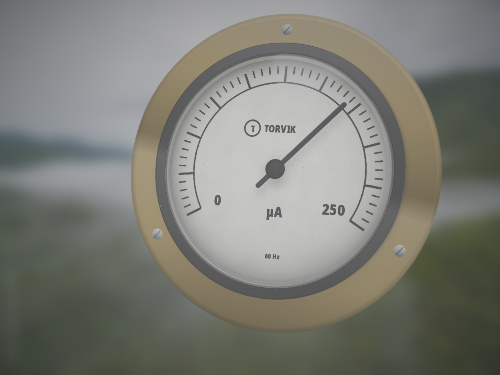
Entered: 170 µA
